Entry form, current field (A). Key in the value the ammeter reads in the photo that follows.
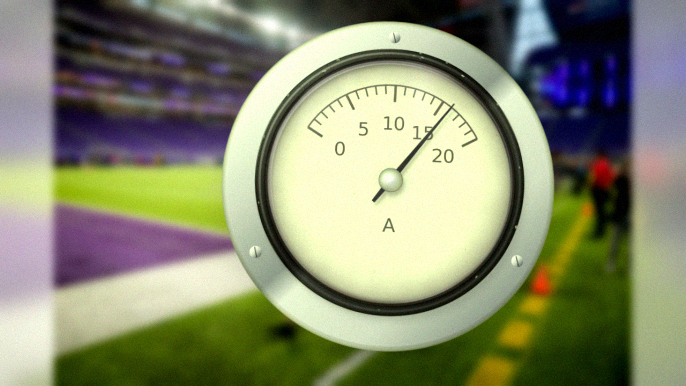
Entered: 16 A
